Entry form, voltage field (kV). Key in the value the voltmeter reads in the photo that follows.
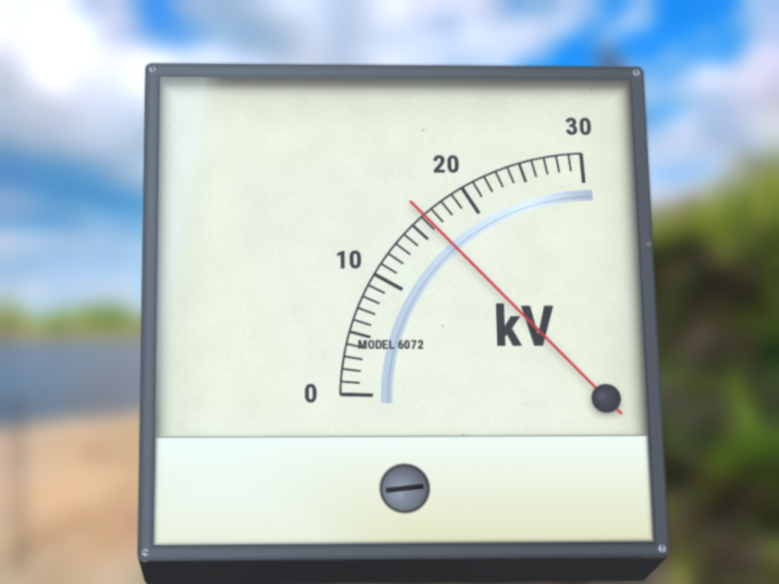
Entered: 16 kV
